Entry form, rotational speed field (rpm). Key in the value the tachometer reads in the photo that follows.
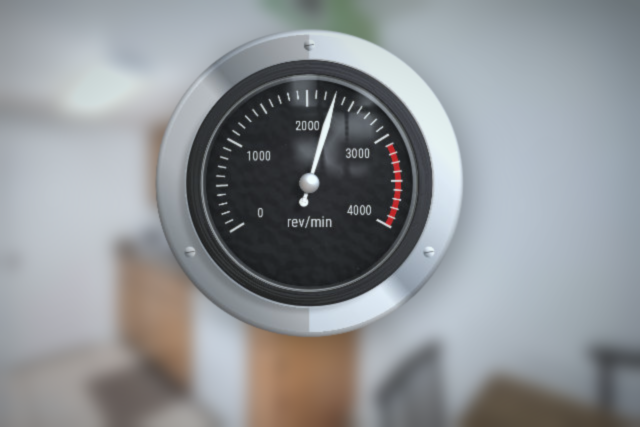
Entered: 2300 rpm
